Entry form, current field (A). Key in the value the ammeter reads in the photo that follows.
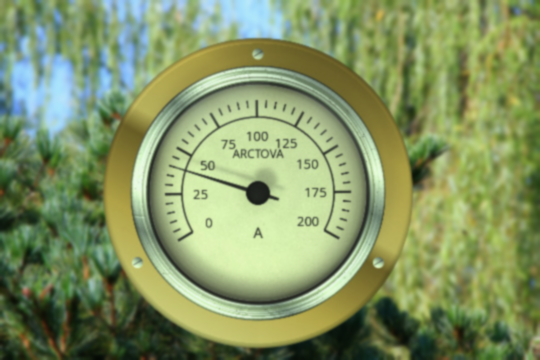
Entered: 40 A
